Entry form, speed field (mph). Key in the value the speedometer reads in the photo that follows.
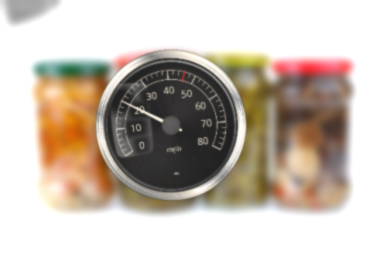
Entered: 20 mph
